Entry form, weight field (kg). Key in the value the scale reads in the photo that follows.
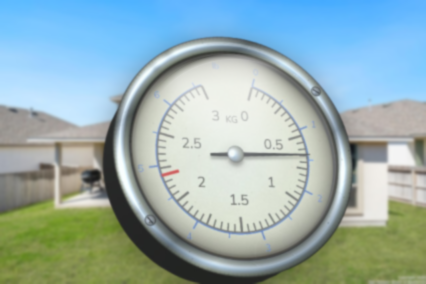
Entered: 0.65 kg
